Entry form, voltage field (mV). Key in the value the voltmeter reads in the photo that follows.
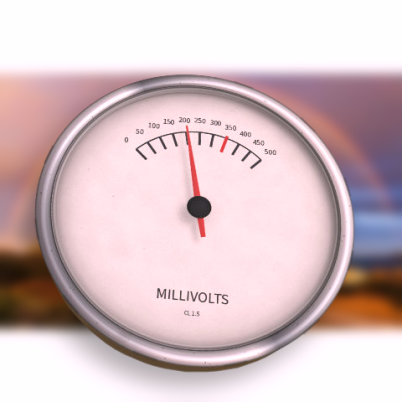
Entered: 200 mV
